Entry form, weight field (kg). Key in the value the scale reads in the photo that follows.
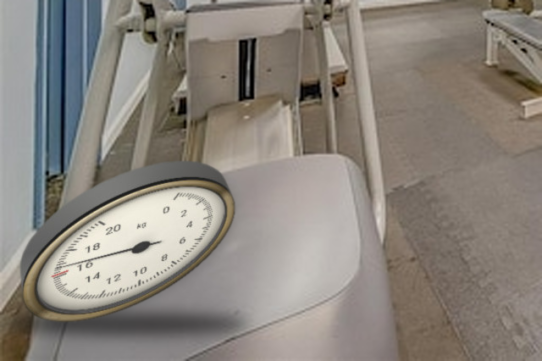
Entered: 17 kg
